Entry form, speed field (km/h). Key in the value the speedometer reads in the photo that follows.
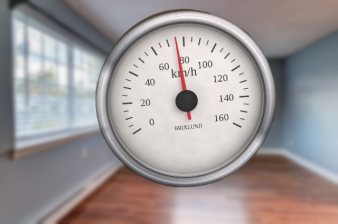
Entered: 75 km/h
